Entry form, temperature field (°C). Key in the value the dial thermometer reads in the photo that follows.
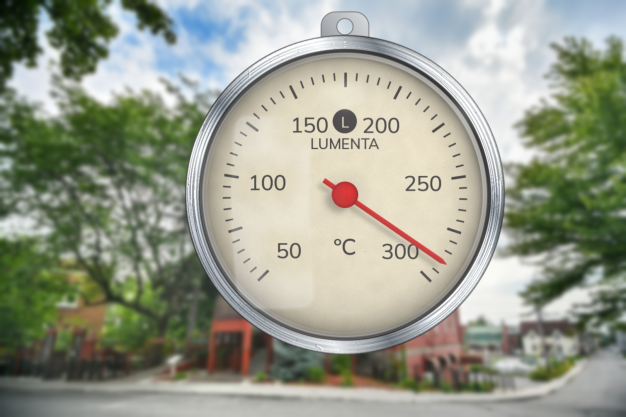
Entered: 290 °C
